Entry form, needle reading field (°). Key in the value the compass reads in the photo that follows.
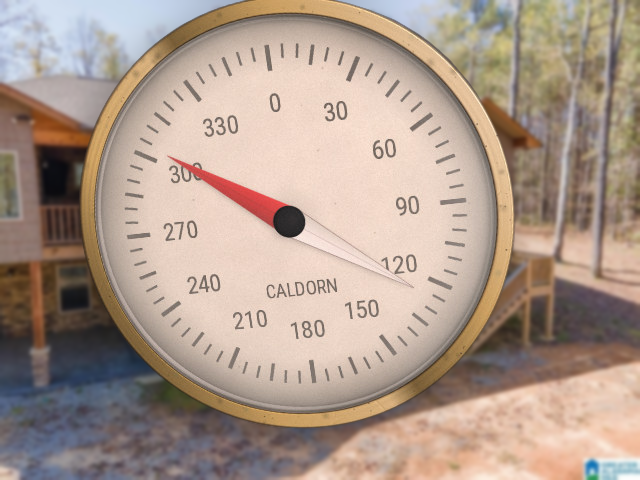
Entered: 305 °
